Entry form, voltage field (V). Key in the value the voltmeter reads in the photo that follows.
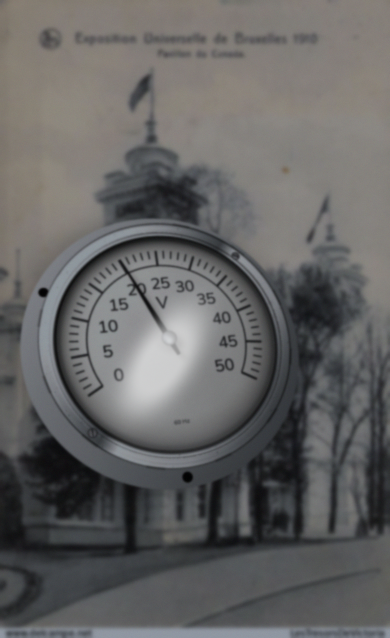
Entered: 20 V
